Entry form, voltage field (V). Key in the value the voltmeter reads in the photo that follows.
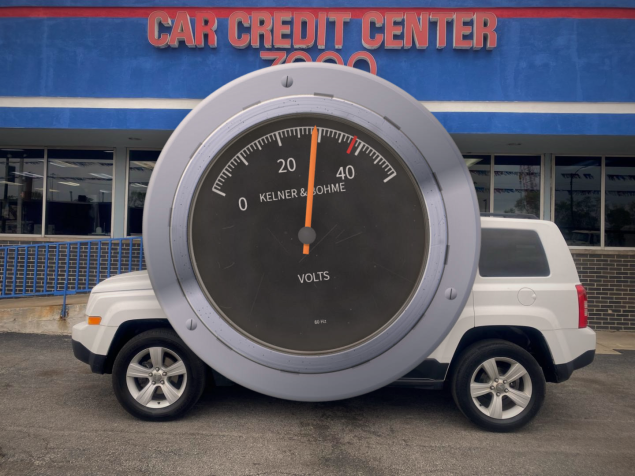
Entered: 29 V
